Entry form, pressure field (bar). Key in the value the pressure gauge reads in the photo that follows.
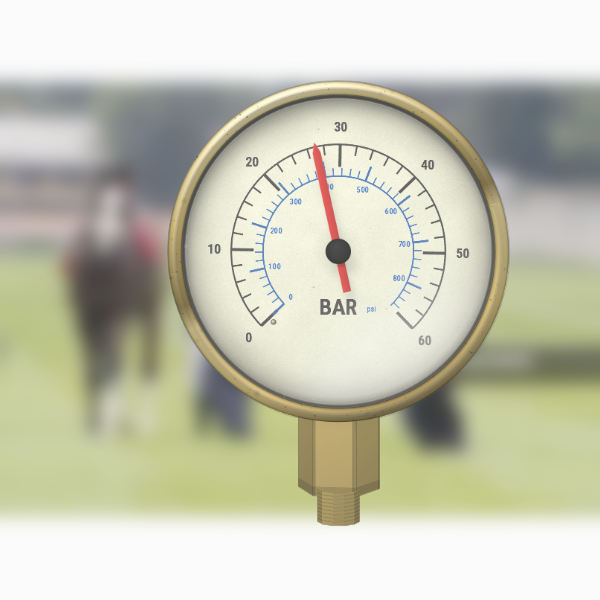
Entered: 27 bar
